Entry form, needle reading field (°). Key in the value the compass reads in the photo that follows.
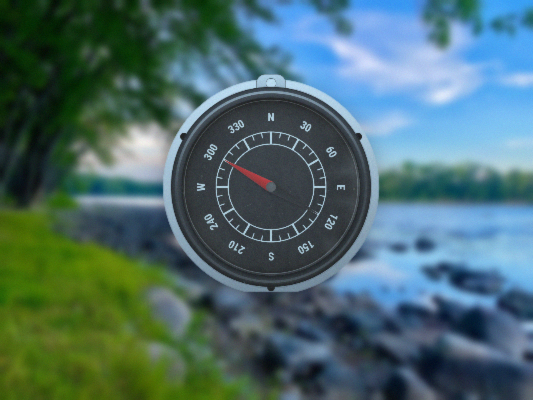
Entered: 300 °
